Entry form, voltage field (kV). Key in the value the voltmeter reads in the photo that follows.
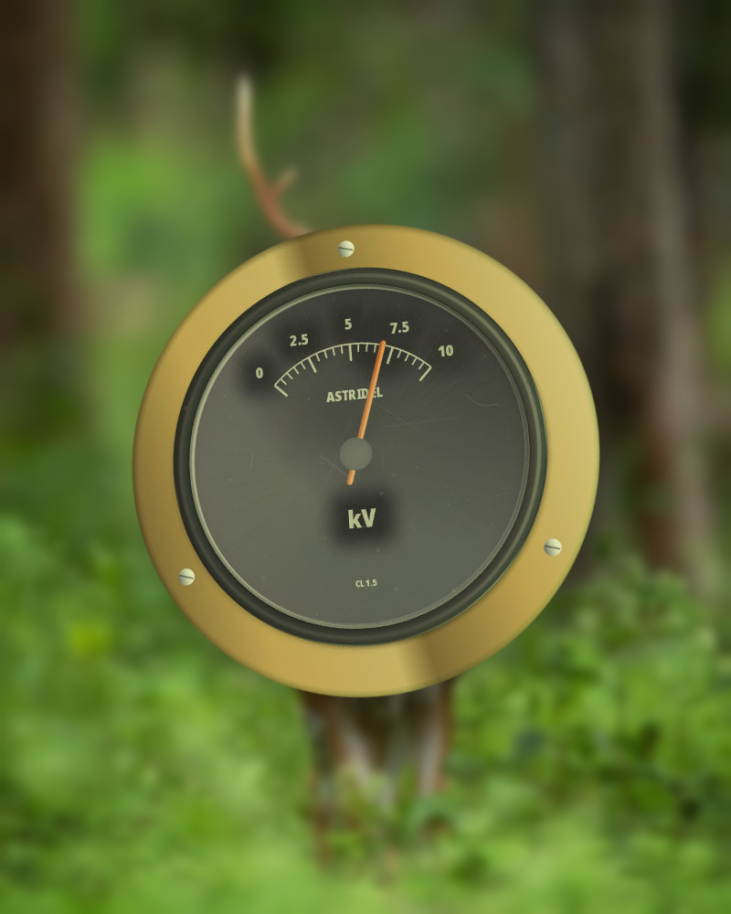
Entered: 7 kV
